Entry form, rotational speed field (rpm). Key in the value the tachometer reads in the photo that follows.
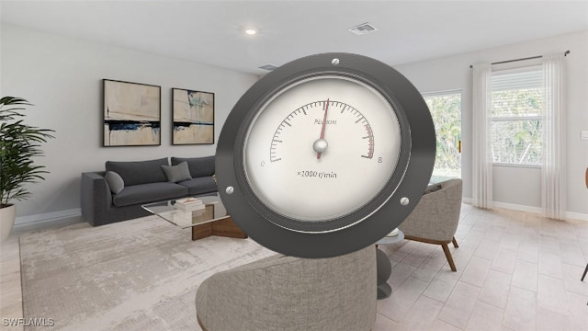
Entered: 4200 rpm
